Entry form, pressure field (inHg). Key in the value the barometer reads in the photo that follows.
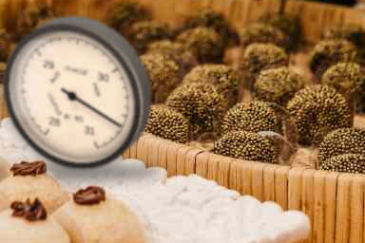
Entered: 30.6 inHg
